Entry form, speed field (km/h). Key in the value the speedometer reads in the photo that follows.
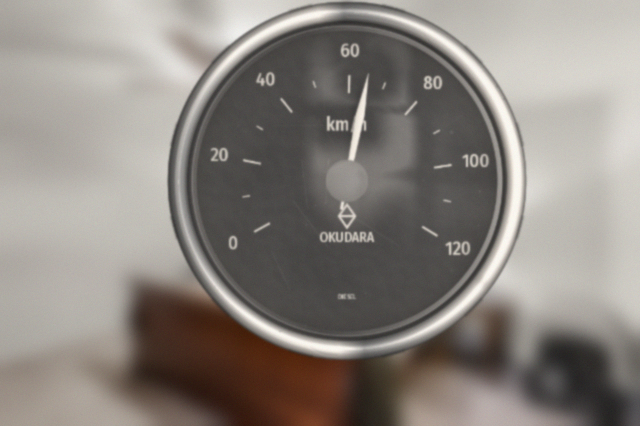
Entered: 65 km/h
